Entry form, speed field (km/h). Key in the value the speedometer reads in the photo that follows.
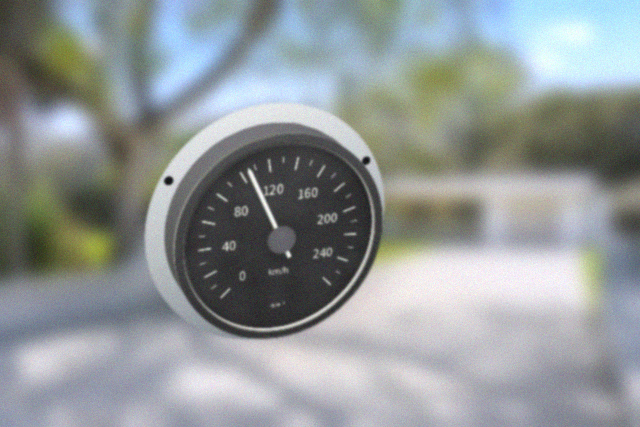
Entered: 105 km/h
